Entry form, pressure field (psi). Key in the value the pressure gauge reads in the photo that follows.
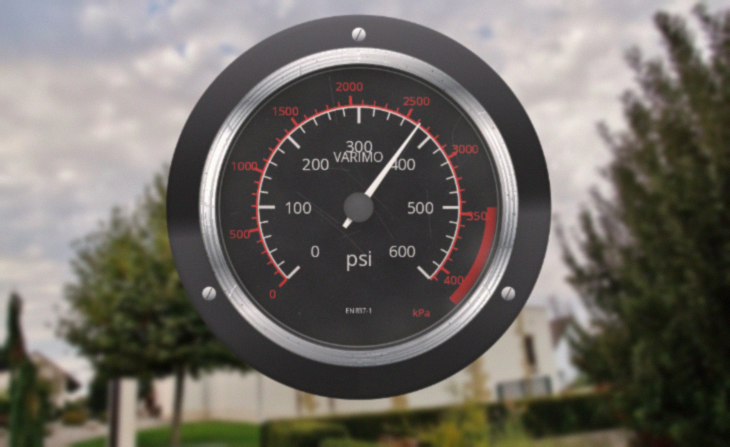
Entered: 380 psi
